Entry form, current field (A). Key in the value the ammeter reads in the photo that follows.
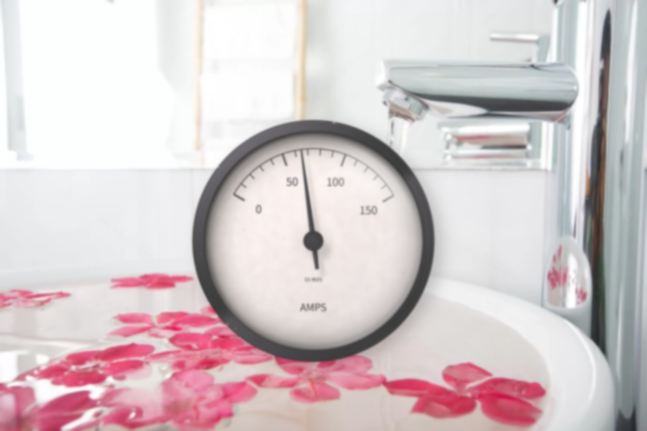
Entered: 65 A
